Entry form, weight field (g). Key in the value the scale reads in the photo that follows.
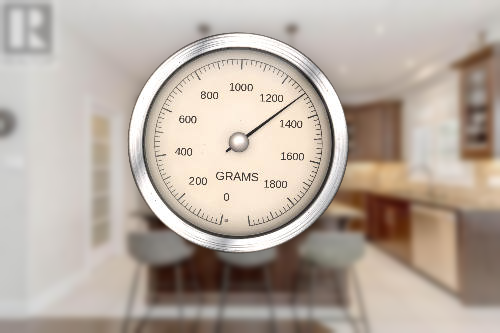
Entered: 1300 g
